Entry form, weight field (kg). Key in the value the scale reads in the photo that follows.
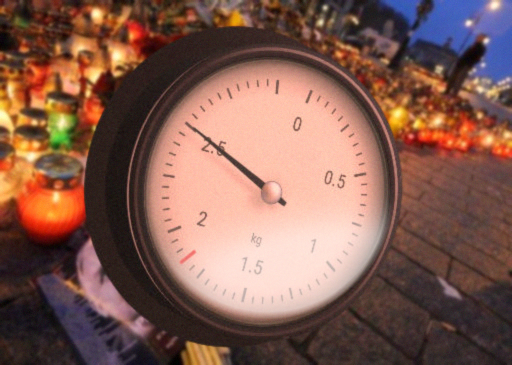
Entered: 2.5 kg
